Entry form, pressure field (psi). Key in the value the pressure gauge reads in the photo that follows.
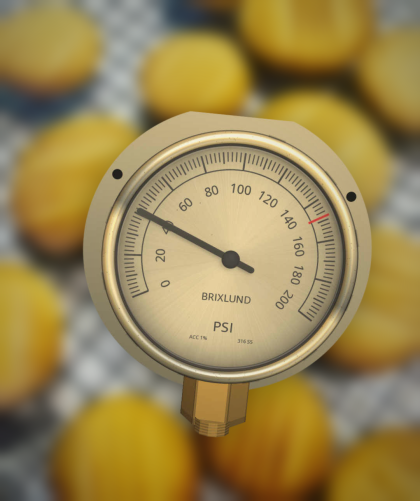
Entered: 42 psi
